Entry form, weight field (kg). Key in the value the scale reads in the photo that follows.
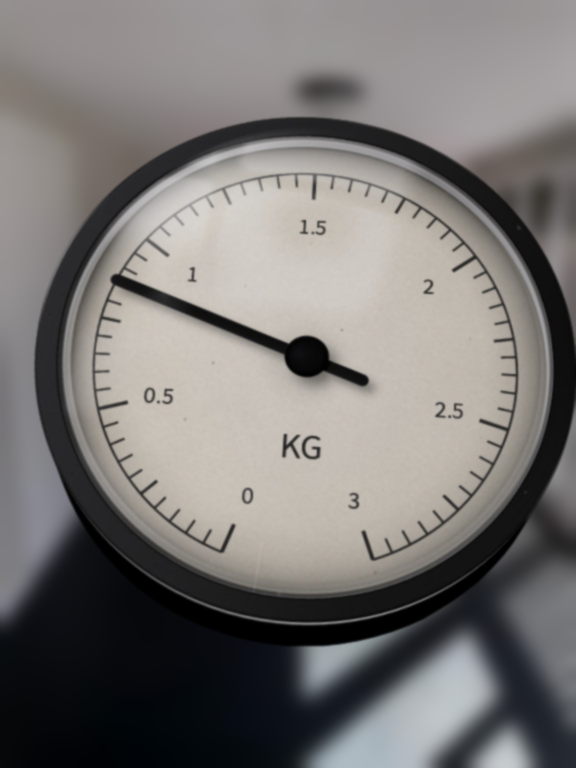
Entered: 0.85 kg
